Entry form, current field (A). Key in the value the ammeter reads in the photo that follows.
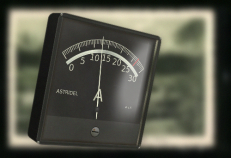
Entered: 12.5 A
